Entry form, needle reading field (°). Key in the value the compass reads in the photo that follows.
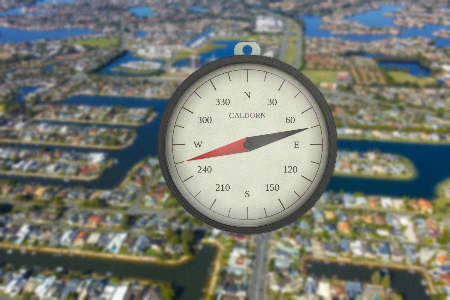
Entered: 255 °
